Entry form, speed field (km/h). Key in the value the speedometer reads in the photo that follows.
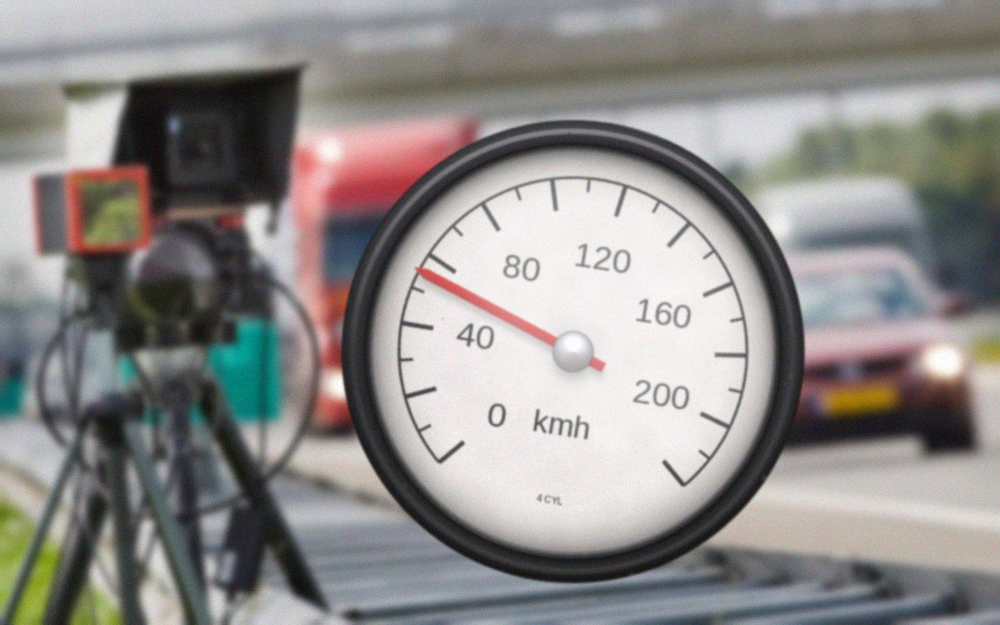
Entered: 55 km/h
